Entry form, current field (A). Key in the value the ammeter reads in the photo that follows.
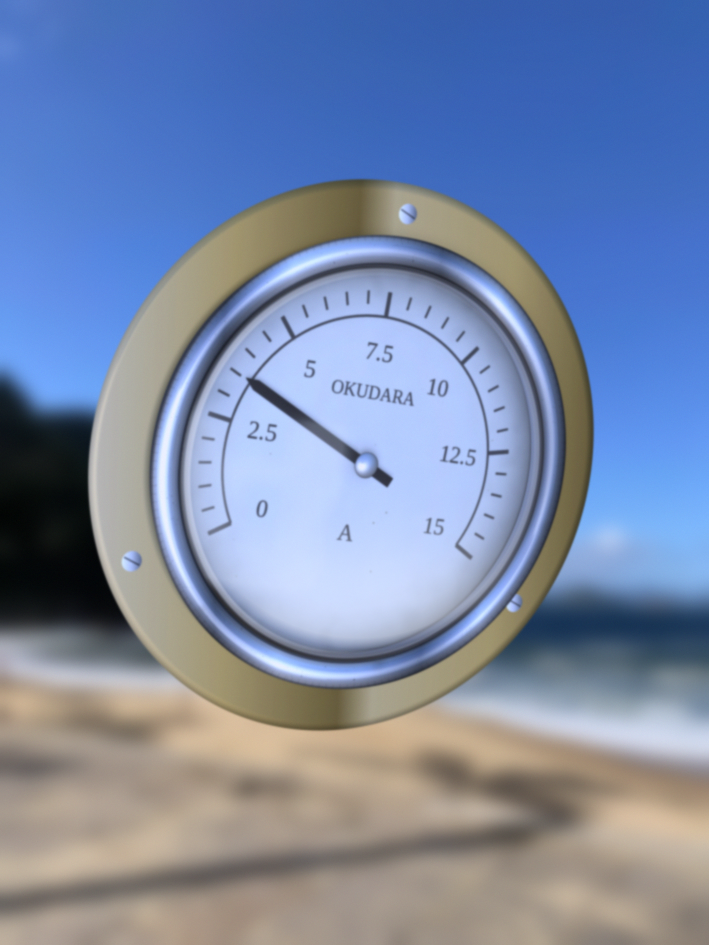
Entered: 3.5 A
